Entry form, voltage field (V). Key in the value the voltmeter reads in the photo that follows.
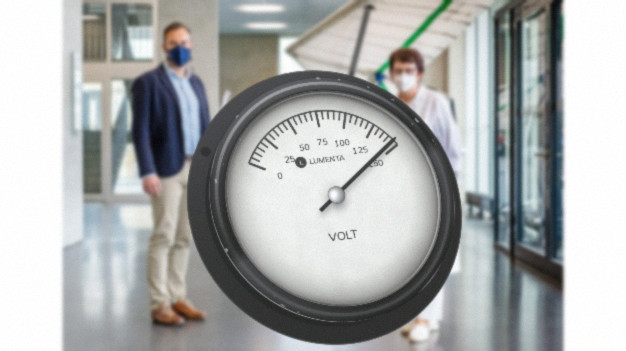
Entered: 145 V
